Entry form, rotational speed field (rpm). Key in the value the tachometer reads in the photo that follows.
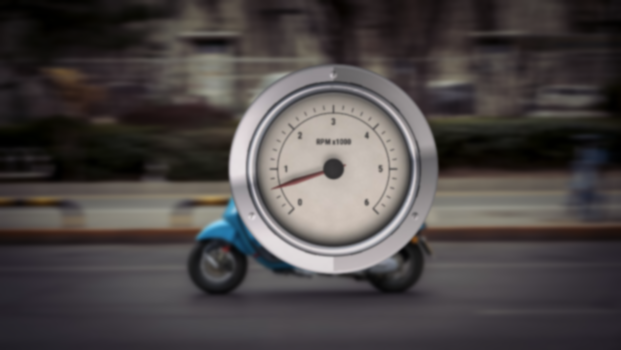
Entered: 600 rpm
